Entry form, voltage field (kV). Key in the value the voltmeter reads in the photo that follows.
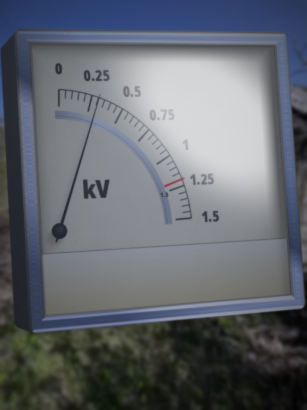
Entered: 0.3 kV
